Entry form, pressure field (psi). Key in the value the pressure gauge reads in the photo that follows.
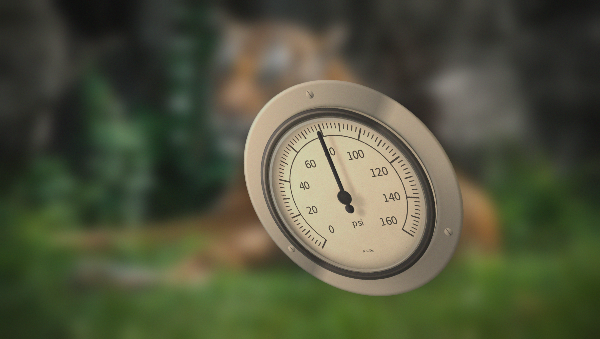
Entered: 80 psi
